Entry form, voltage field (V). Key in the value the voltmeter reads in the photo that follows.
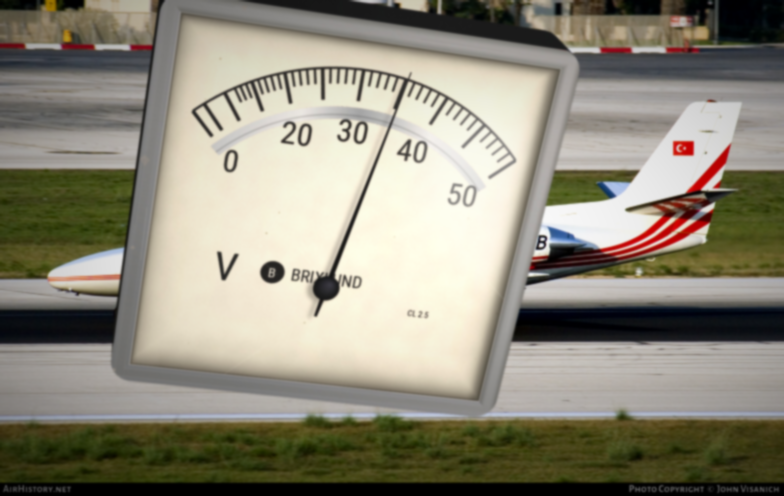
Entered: 35 V
